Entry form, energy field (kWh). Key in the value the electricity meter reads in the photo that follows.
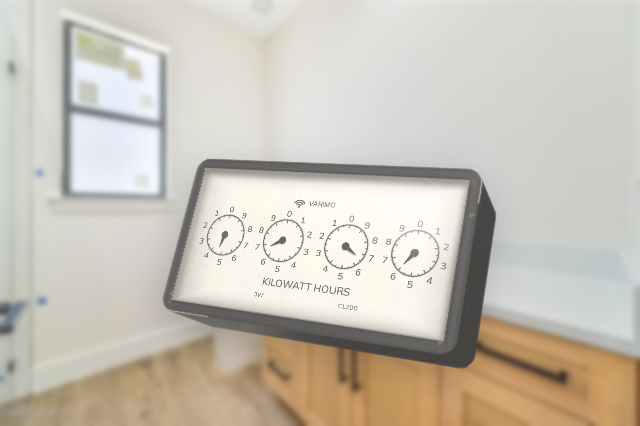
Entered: 4666 kWh
